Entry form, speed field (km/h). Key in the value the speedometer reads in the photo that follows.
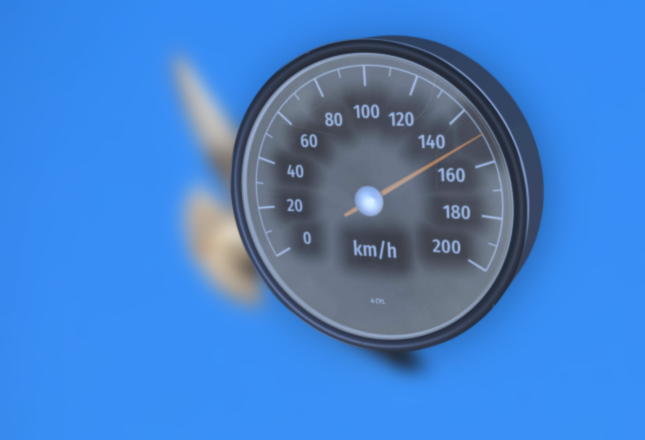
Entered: 150 km/h
